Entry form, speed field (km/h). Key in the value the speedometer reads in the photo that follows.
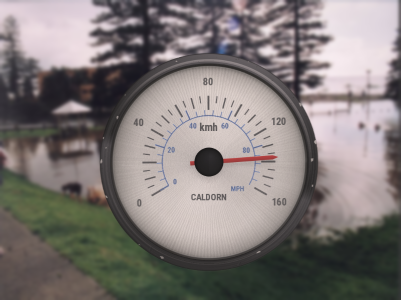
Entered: 137.5 km/h
